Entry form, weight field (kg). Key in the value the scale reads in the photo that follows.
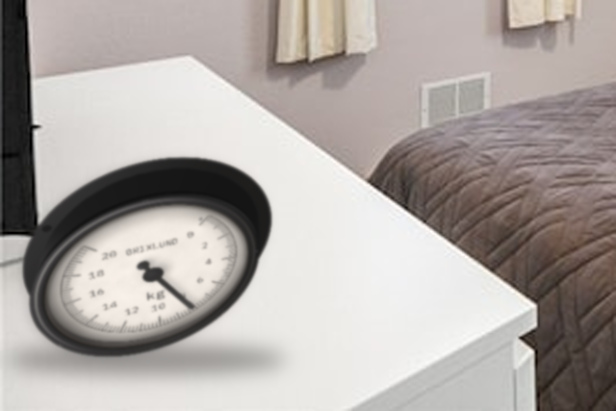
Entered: 8 kg
